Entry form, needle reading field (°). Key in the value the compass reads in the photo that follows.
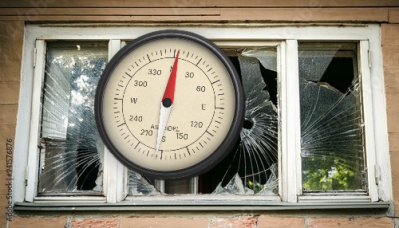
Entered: 5 °
